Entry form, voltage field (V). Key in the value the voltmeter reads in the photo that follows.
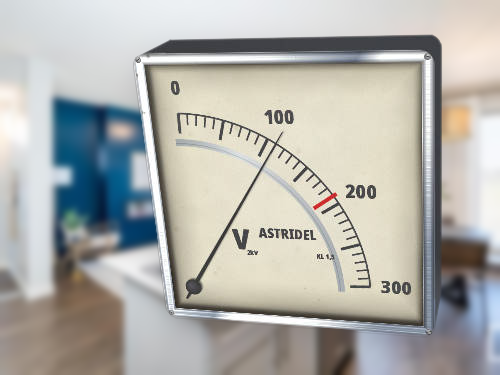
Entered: 110 V
